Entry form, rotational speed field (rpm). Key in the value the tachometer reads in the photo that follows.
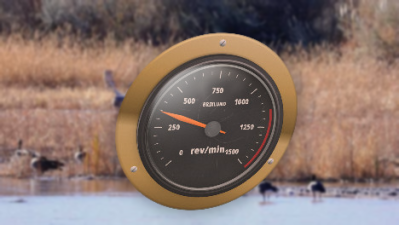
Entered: 350 rpm
